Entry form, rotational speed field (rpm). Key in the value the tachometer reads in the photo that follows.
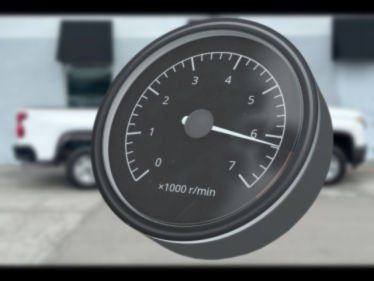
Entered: 6200 rpm
